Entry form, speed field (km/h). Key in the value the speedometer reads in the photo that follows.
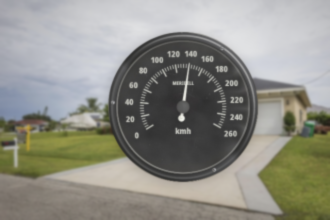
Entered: 140 km/h
